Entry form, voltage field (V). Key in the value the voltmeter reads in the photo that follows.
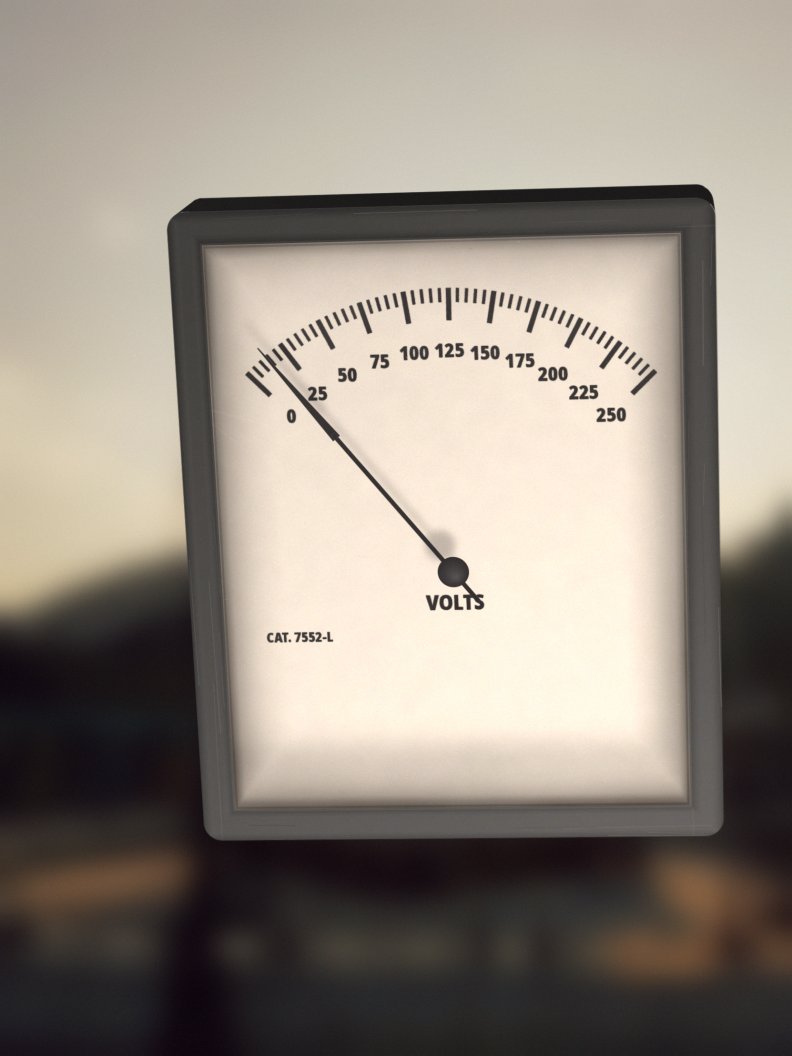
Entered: 15 V
